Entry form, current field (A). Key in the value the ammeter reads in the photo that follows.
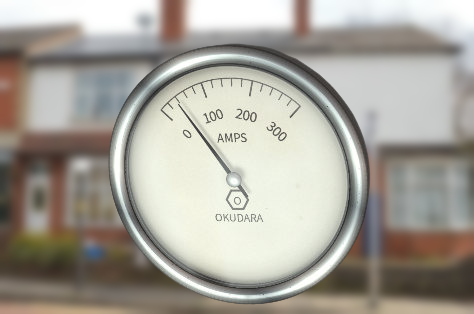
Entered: 40 A
